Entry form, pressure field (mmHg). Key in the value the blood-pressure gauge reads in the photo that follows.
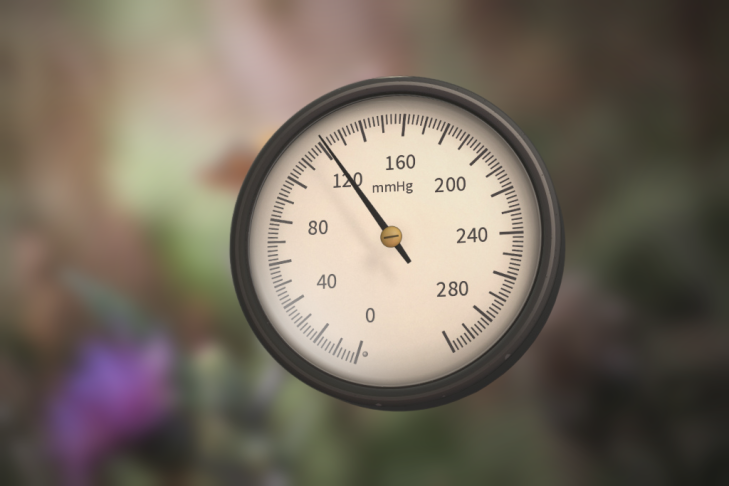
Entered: 122 mmHg
